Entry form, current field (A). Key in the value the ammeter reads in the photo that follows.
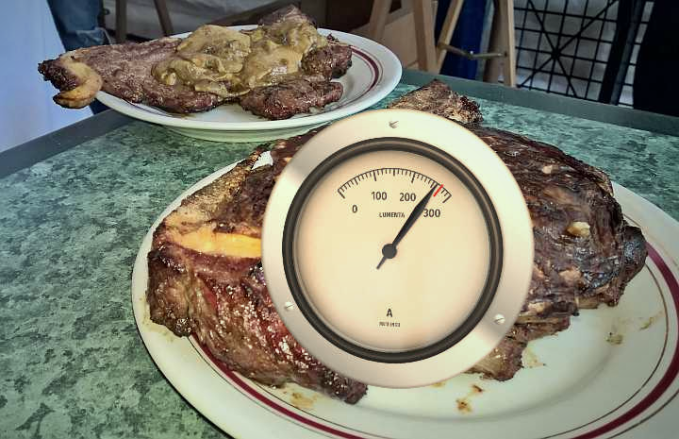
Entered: 260 A
